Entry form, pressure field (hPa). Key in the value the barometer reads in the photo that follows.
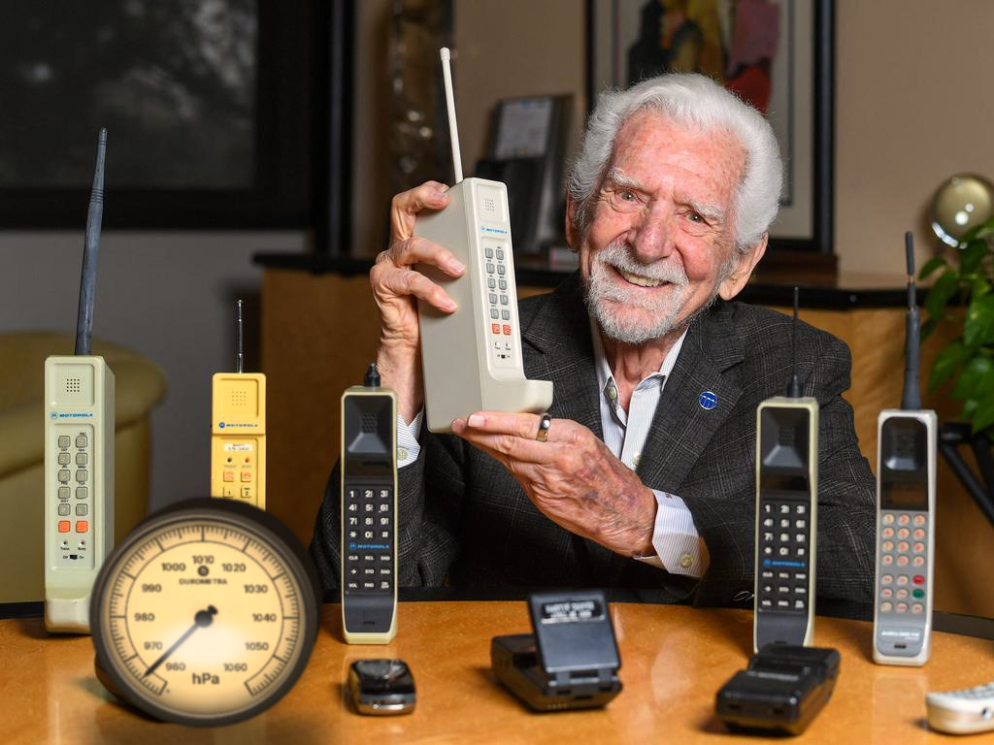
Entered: 965 hPa
